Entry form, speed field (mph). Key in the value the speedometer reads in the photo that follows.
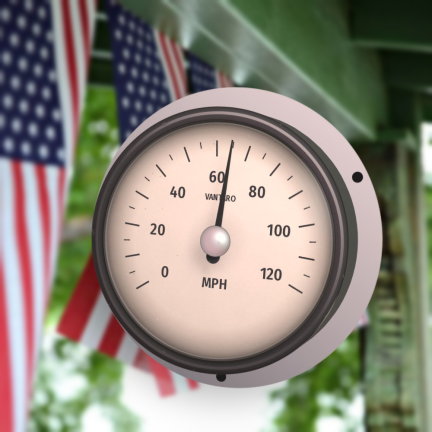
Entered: 65 mph
